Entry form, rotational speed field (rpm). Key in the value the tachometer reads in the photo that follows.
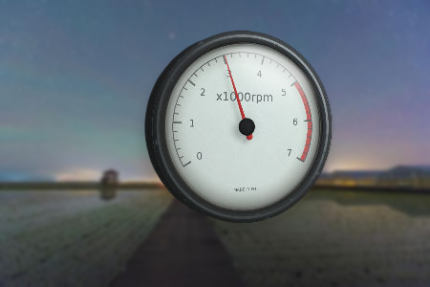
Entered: 3000 rpm
